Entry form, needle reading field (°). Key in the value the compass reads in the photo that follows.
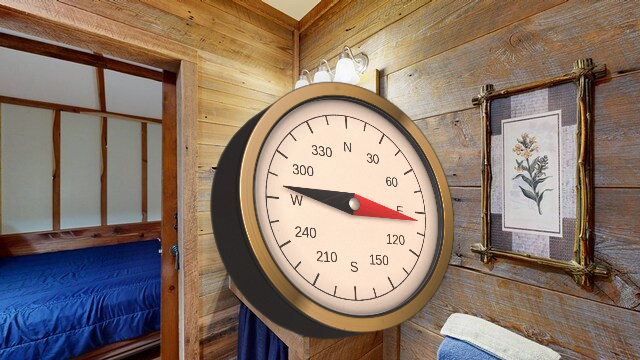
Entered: 97.5 °
